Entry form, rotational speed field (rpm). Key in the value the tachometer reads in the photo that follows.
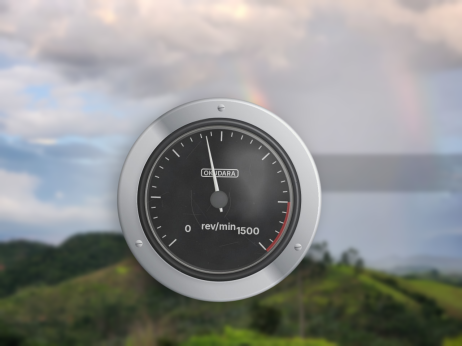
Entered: 675 rpm
